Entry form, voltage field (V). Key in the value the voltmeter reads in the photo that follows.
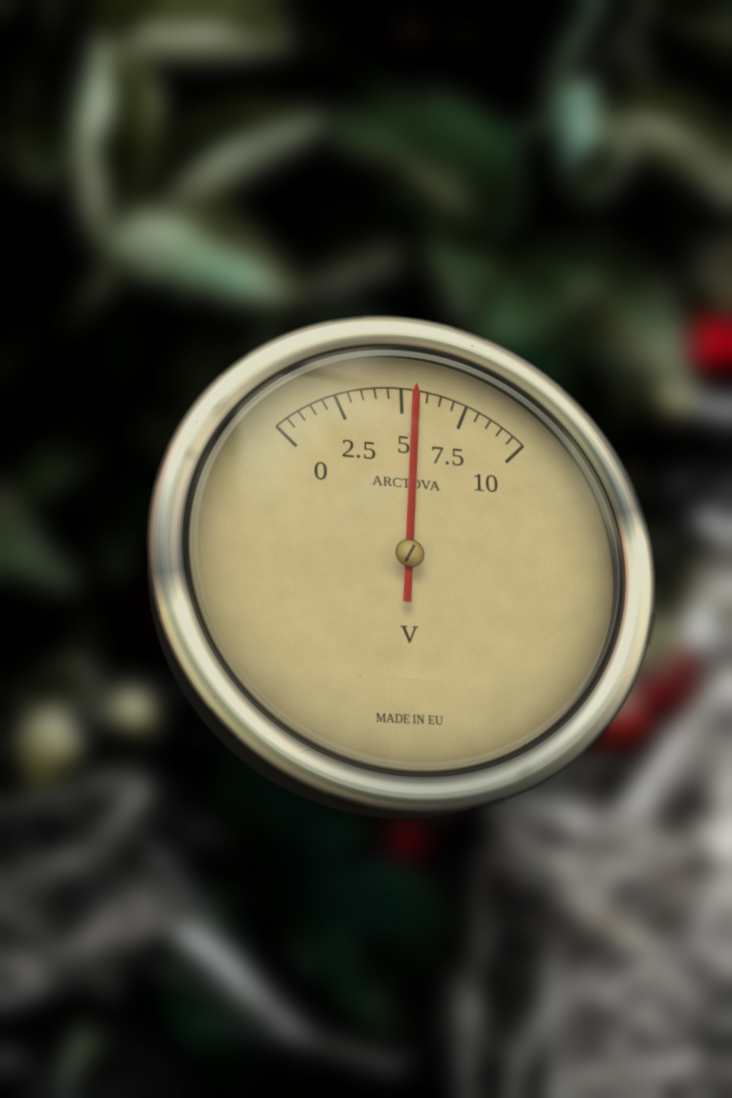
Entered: 5.5 V
